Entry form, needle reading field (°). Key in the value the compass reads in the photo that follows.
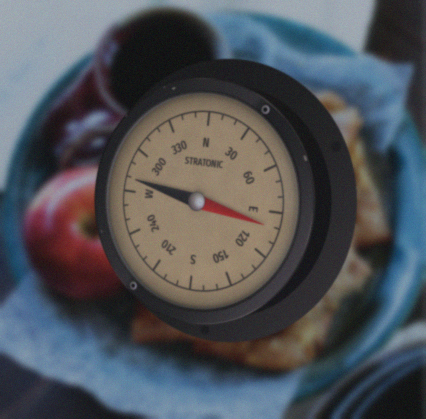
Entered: 100 °
